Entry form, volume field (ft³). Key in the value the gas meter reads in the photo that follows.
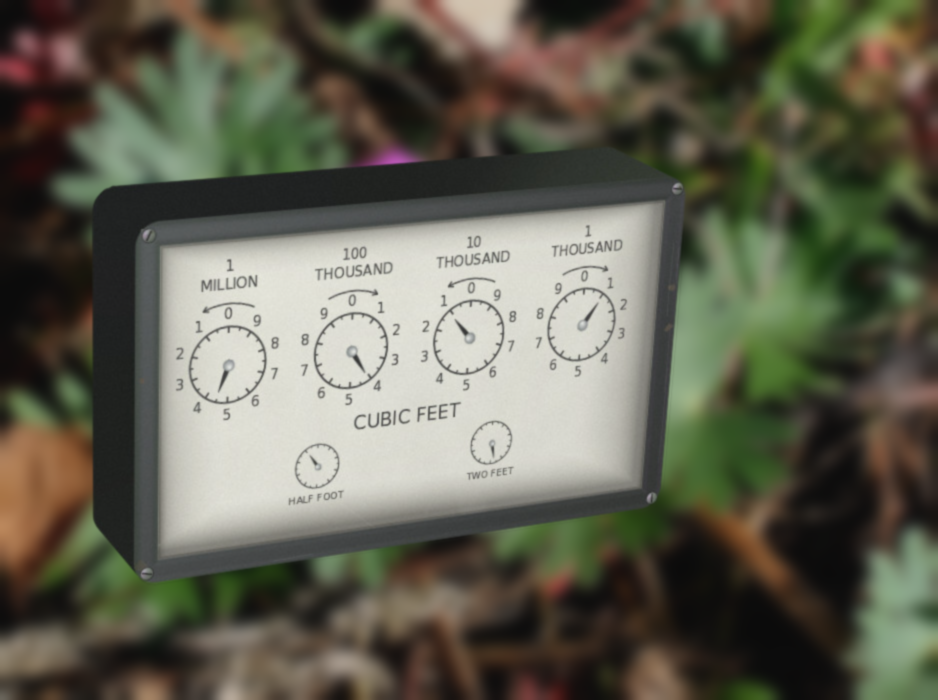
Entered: 441100 ft³
